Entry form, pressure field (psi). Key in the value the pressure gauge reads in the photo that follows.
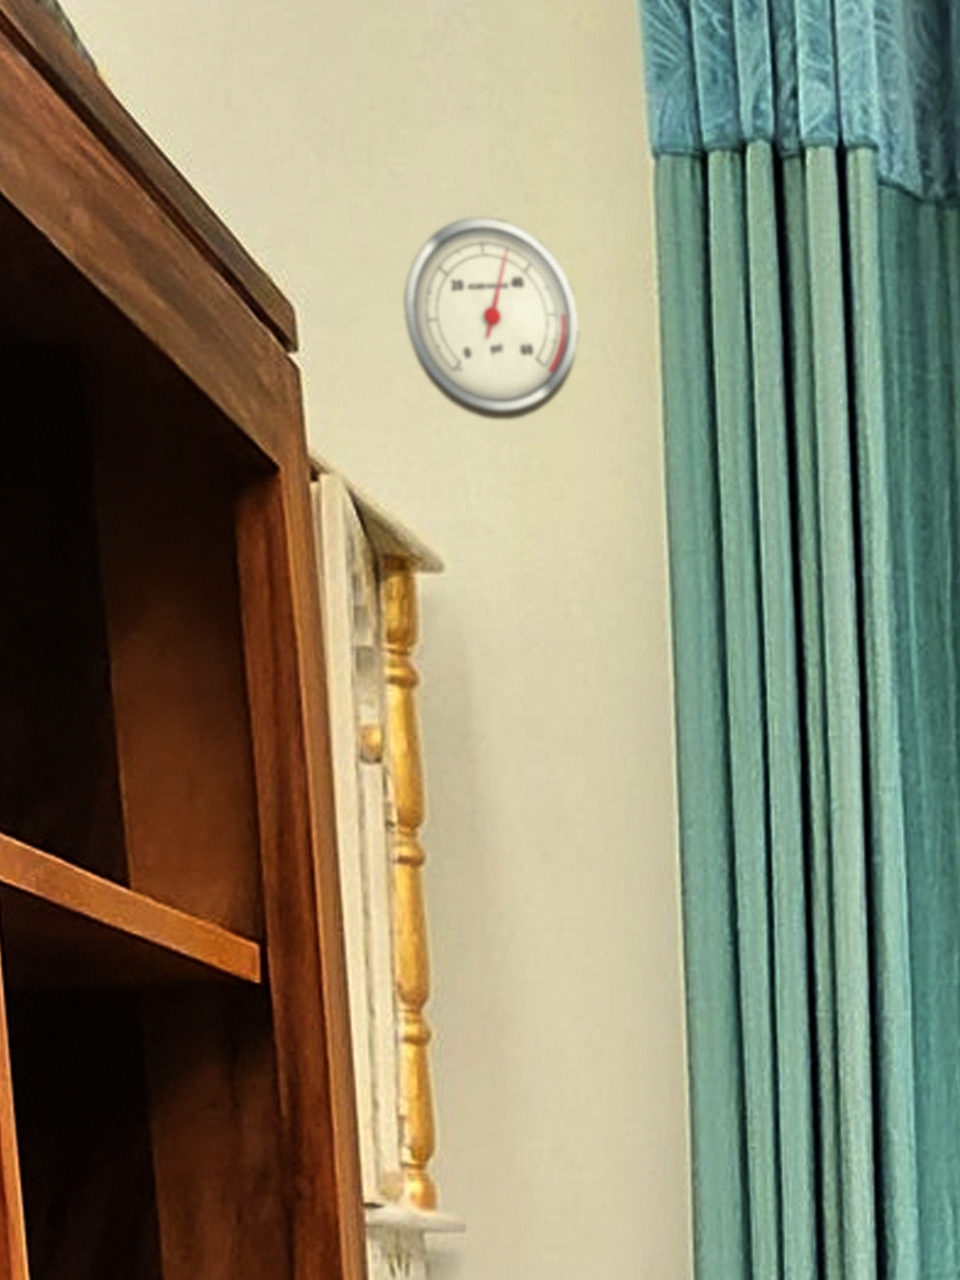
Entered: 35 psi
